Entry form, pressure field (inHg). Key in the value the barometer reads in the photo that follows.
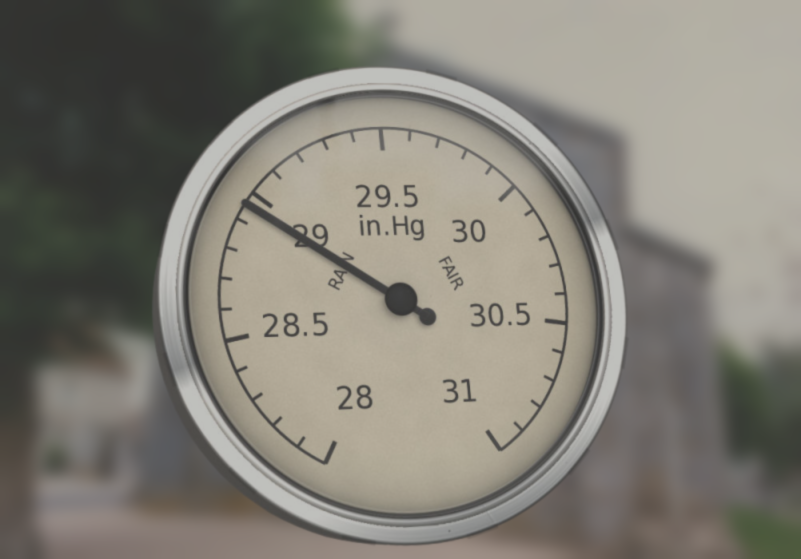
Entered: 28.95 inHg
